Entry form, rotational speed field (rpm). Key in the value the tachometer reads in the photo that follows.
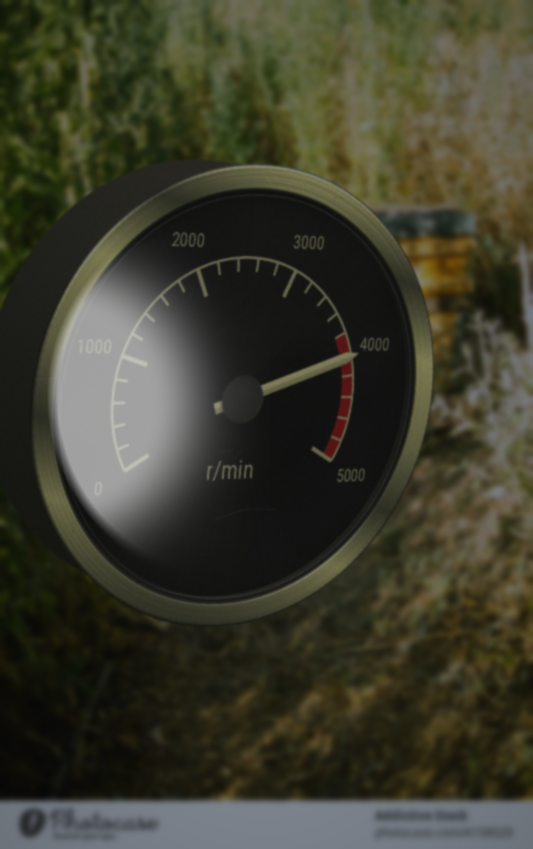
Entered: 4000 rpm
